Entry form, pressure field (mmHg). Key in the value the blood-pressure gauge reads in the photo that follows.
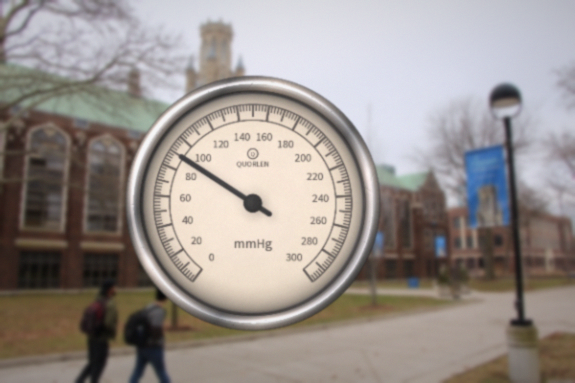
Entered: 90 mmHg
